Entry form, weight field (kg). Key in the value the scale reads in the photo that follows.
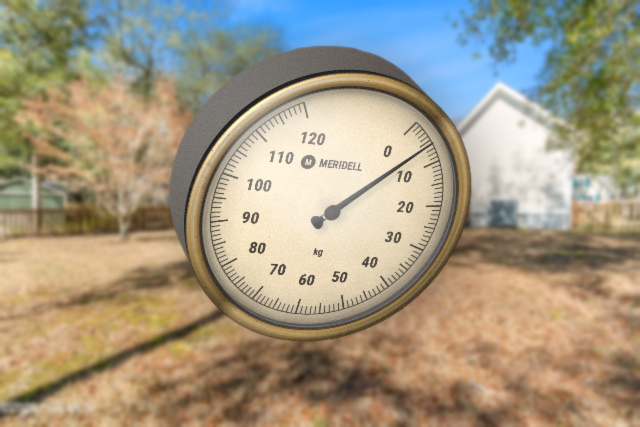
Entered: 5 kg
